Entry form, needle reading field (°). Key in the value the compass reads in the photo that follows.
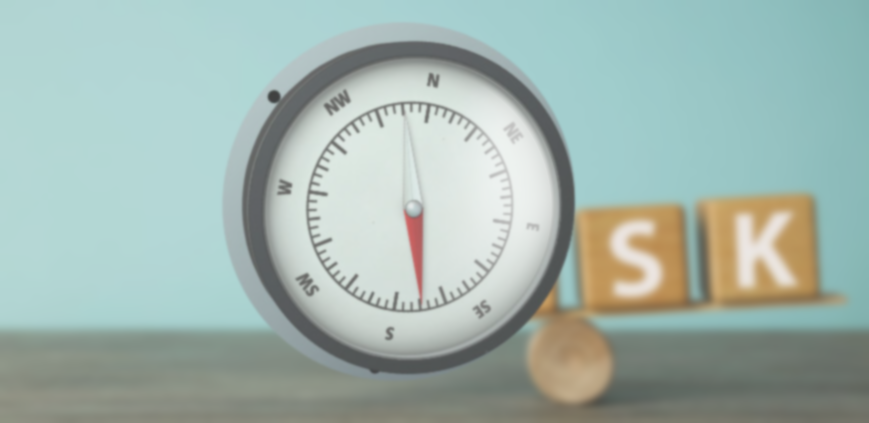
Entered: 165 °
